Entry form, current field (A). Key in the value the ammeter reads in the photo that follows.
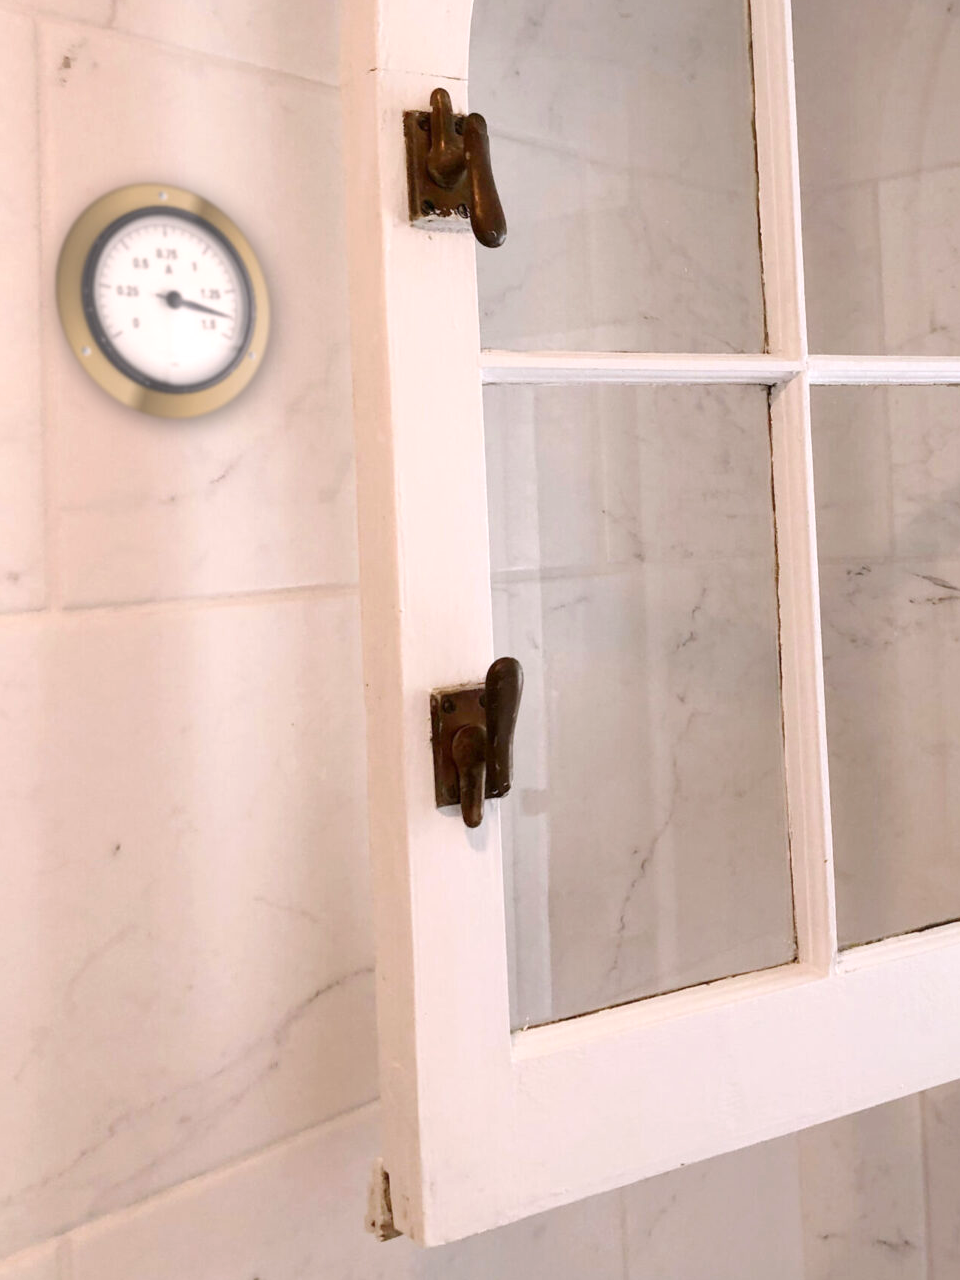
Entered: 1.4 A
